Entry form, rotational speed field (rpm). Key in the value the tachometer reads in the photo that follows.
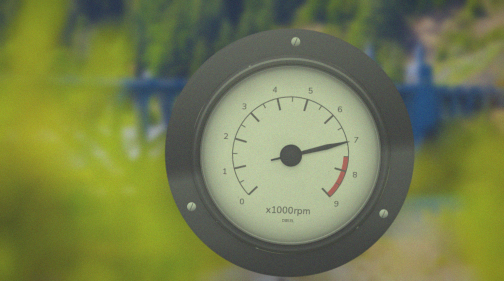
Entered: 7000 rpm
